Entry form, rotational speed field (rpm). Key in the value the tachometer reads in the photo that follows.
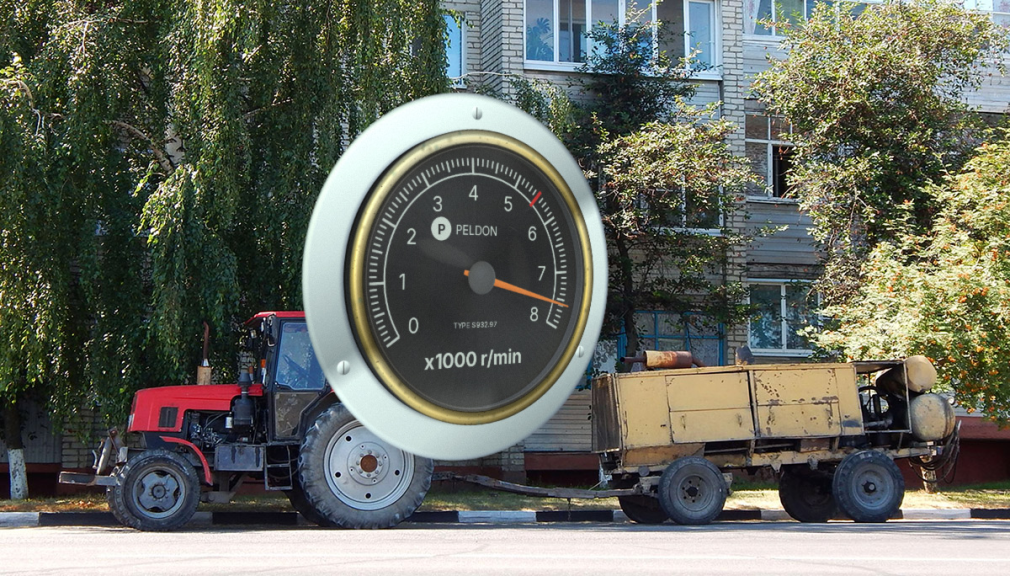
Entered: 7600 rpm
